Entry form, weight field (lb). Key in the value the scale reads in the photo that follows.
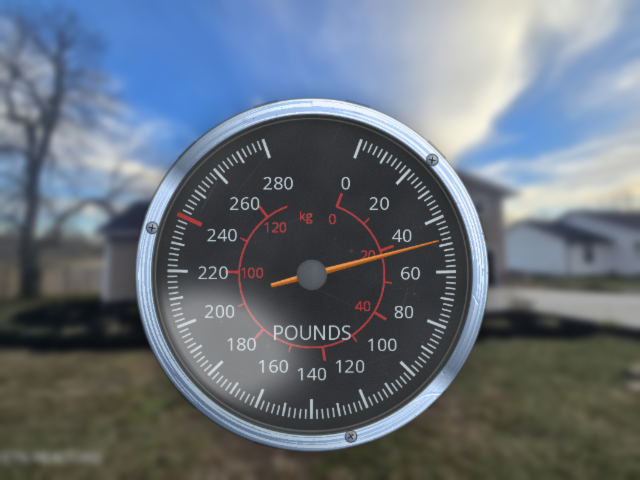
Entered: 48 lb
